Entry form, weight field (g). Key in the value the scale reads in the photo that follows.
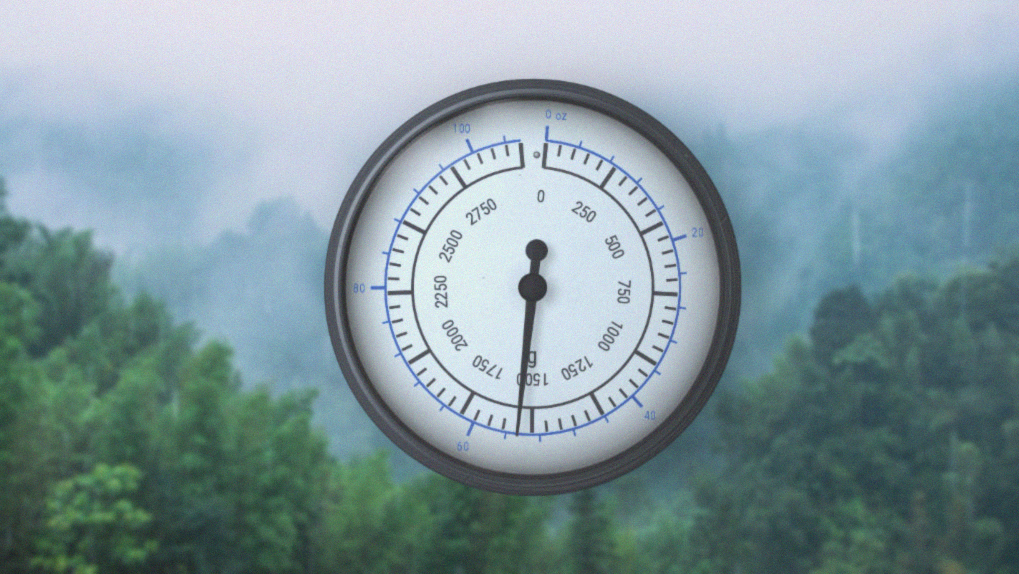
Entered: 1550 g
